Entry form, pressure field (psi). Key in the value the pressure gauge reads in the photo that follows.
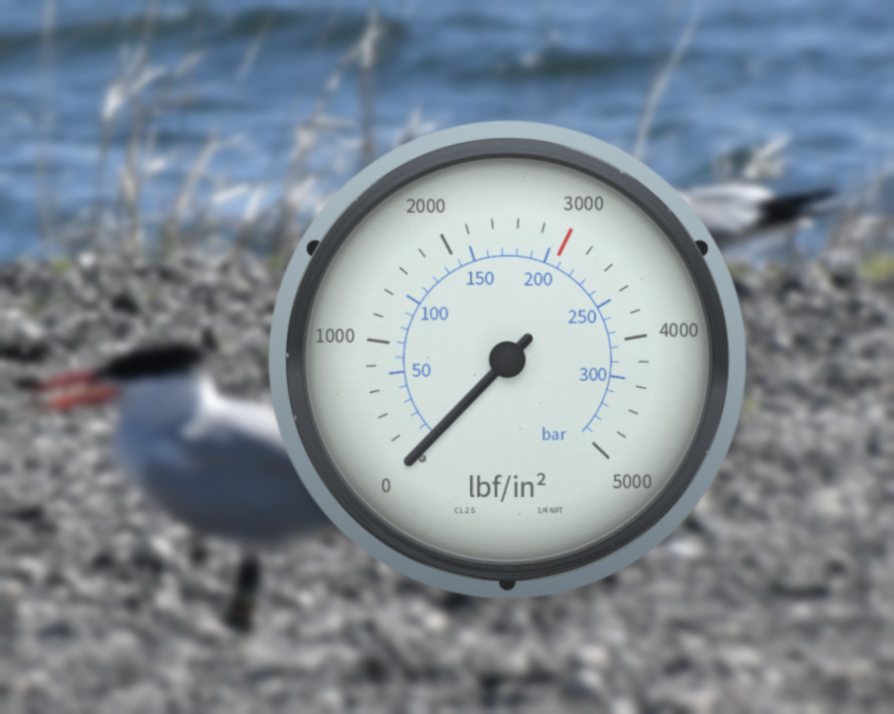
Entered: 0 psi
